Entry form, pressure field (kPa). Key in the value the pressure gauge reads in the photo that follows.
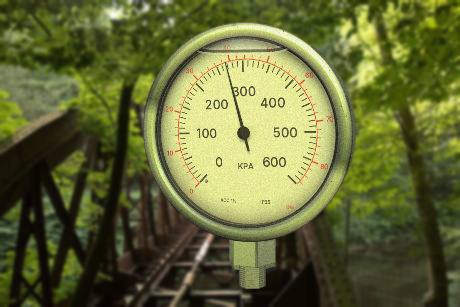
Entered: 270 kPa
